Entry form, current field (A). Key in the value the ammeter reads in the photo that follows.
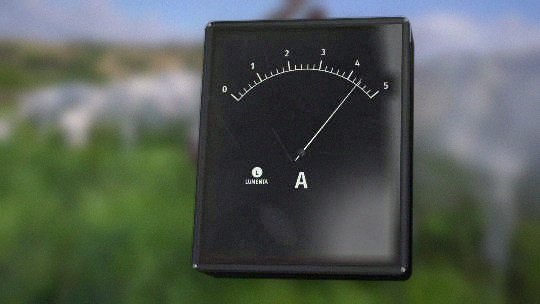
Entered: 4.4 A
